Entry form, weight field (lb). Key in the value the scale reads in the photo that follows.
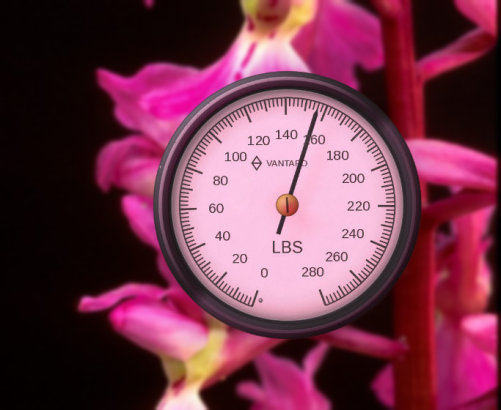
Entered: 156 lb
